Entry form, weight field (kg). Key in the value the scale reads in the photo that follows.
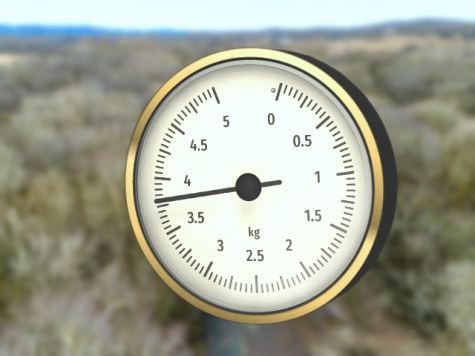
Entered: 3.8 kg
